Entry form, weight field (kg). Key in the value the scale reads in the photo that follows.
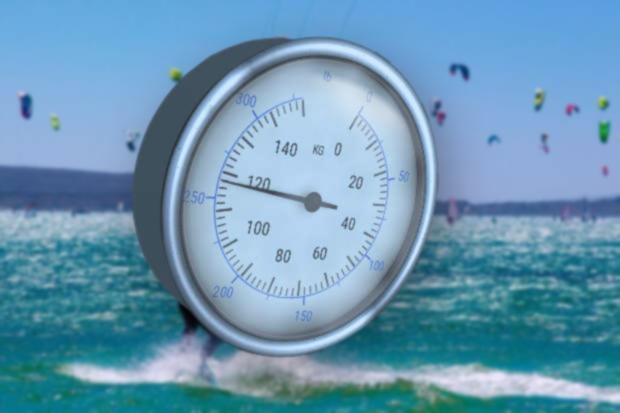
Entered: 118 kg
